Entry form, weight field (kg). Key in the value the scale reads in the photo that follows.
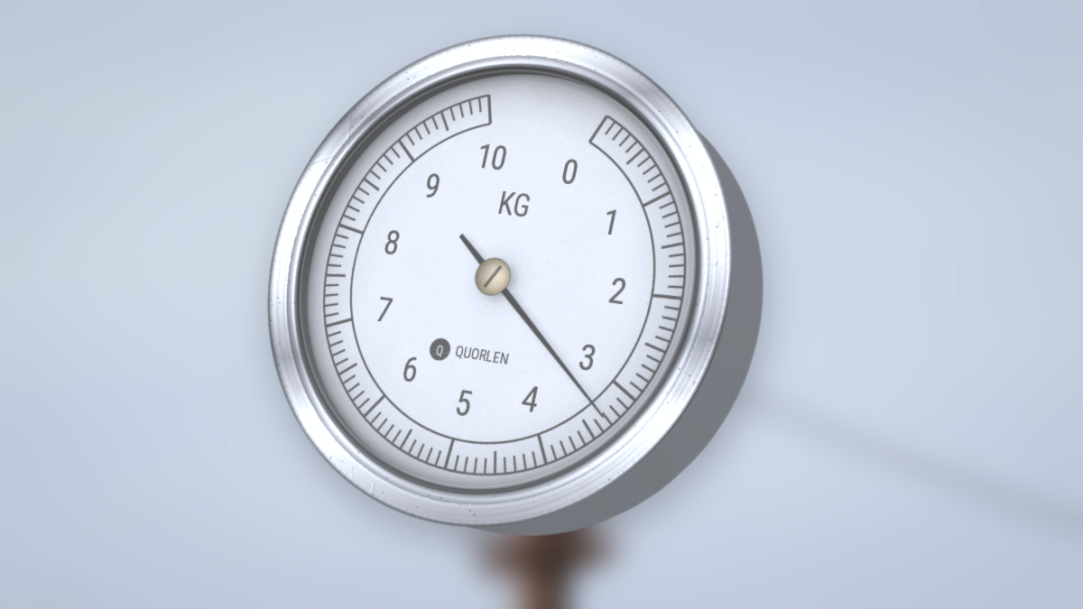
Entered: 3.3 kg
